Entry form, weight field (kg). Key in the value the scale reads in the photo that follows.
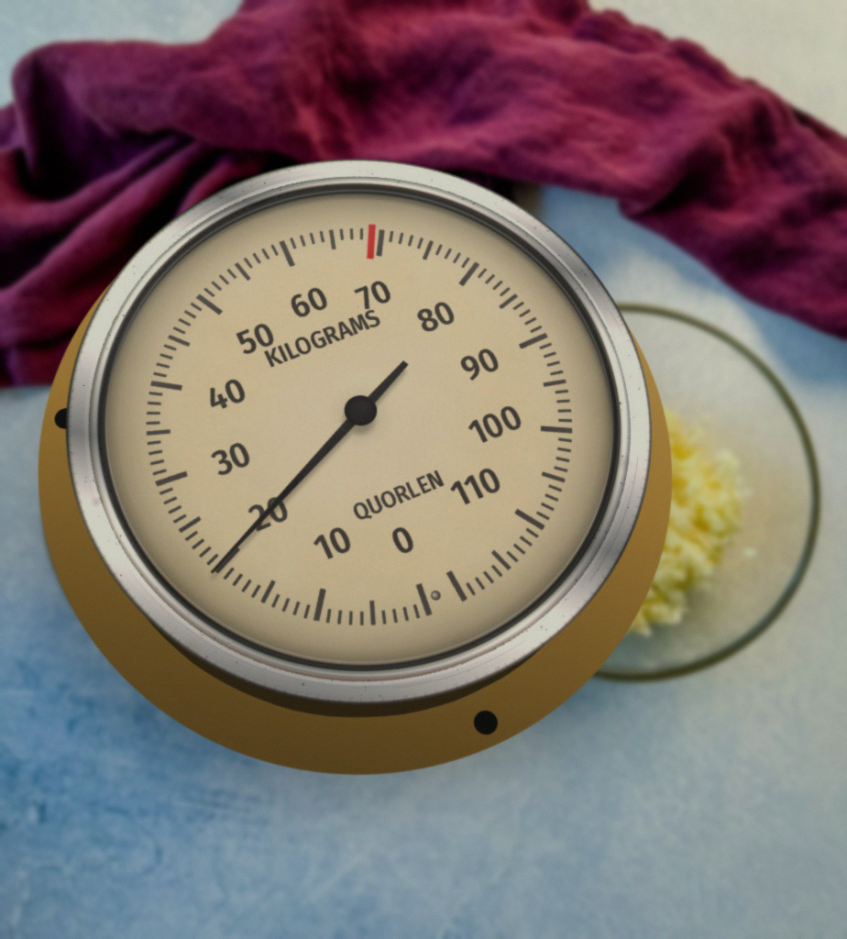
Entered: 20 kg
